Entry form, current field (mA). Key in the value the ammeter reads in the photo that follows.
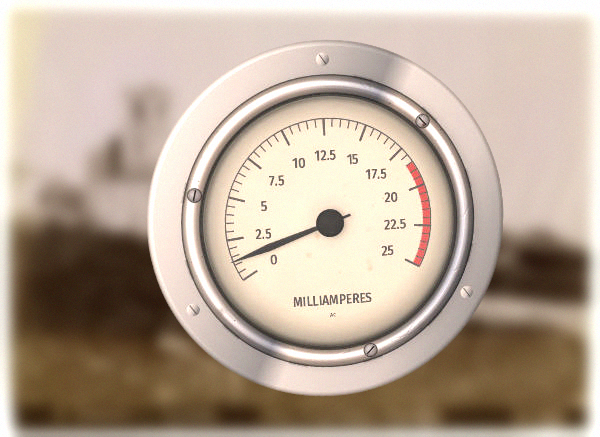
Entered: 1.25 mA
